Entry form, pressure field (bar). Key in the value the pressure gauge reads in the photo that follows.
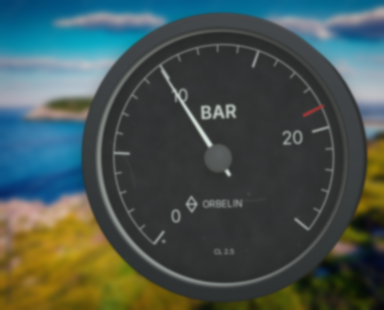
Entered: 10 bar
